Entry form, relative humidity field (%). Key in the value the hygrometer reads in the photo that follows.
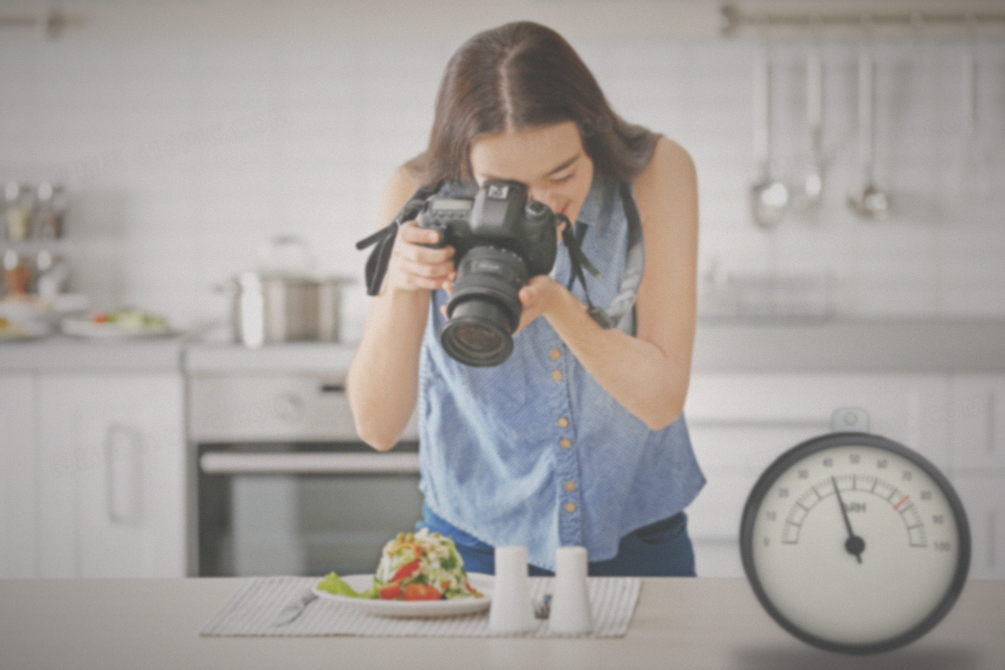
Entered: 40 %
